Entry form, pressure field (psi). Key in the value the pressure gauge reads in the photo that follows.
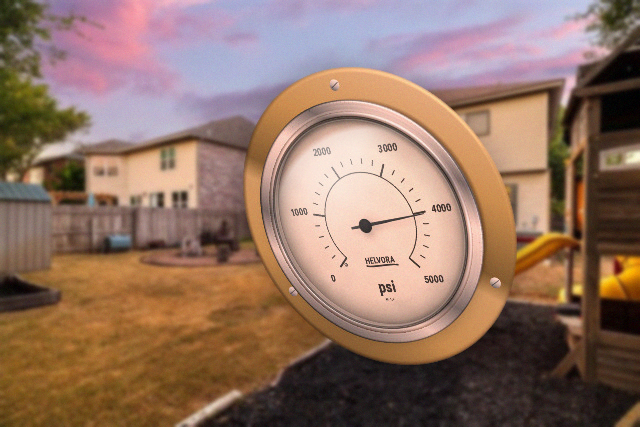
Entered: 4000 psi
